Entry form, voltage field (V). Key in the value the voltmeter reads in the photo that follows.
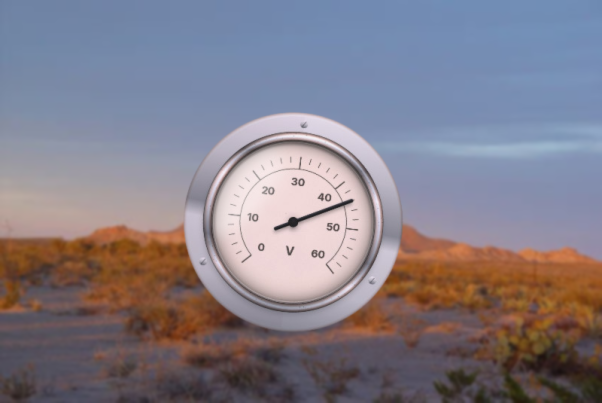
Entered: 44 V
